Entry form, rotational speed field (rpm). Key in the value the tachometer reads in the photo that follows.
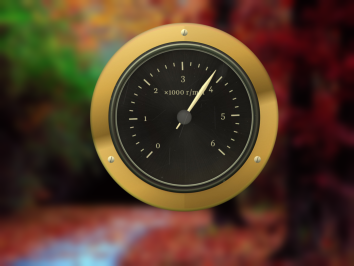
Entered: 3800 rpm
